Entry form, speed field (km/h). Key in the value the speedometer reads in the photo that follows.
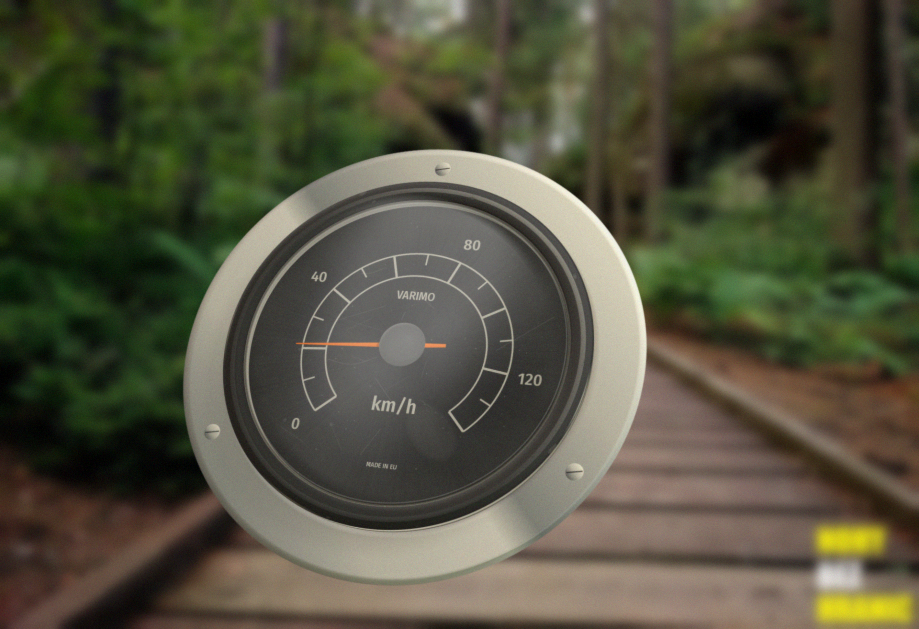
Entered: 20 km/h
